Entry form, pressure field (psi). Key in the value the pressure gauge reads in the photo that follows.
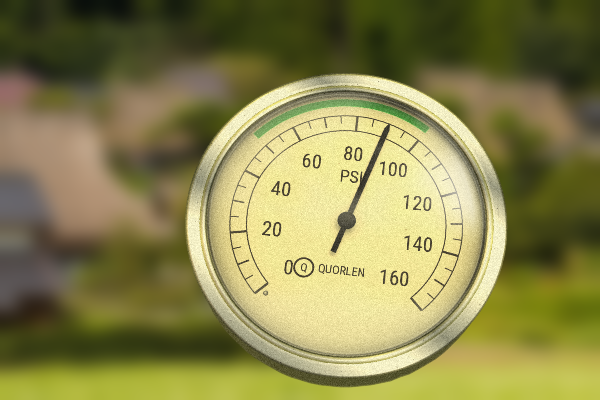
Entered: 90 psi
